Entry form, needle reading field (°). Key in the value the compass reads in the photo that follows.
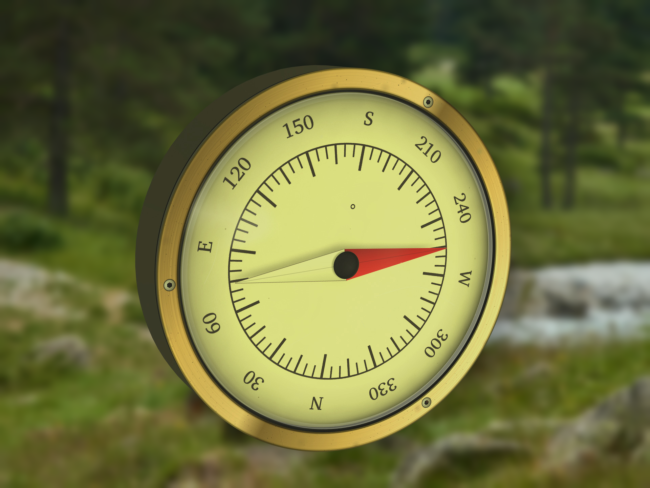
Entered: 255 °
